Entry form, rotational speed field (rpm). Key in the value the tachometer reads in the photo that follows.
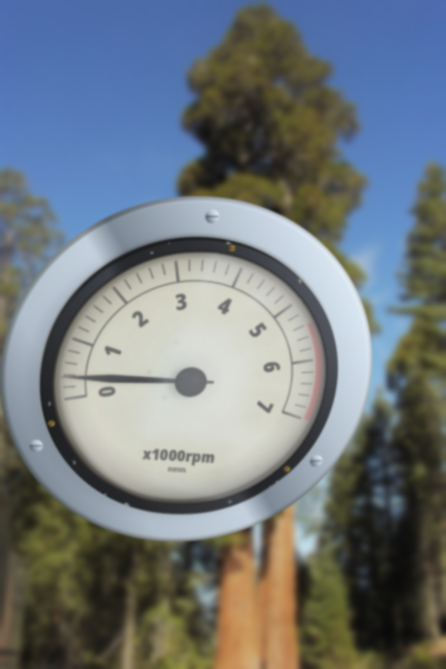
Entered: 400 rpm
